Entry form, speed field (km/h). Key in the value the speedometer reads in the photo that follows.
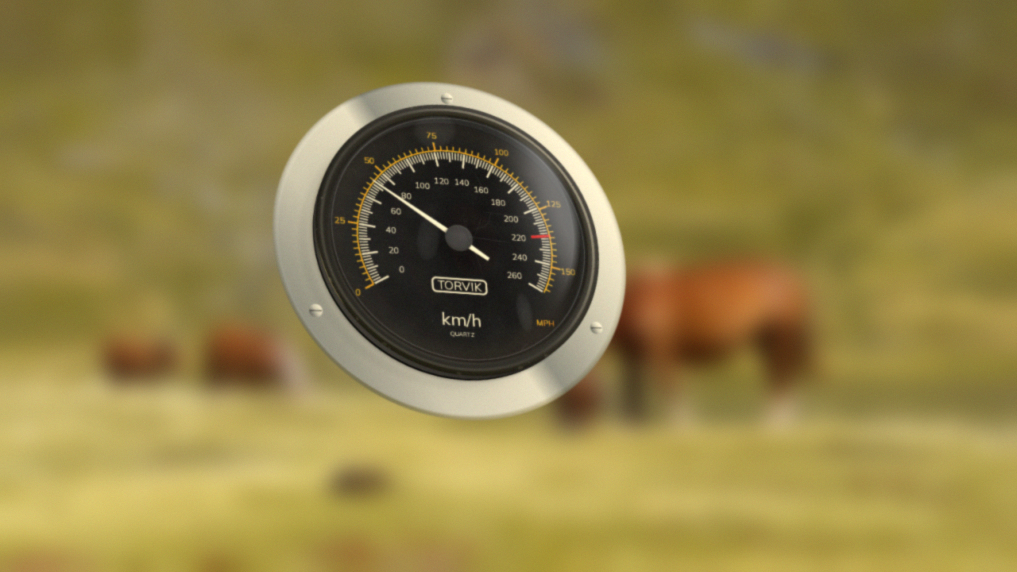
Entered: 70 km/h
